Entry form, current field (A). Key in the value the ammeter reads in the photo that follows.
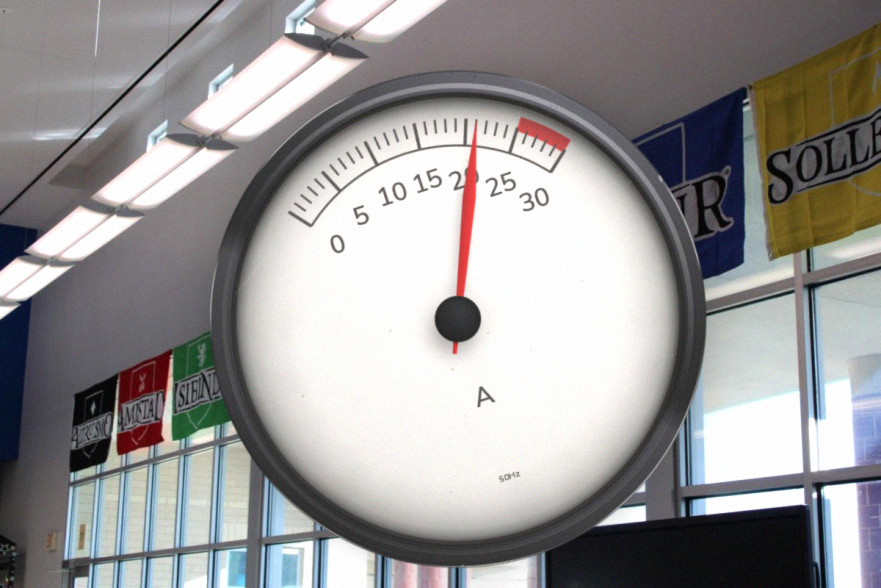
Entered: 21 A
